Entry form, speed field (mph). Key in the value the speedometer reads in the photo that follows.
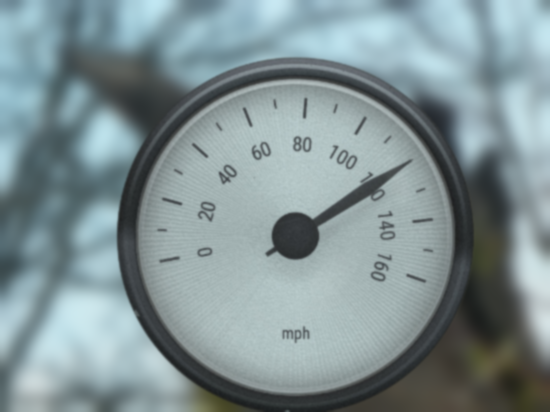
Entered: 120 mph
